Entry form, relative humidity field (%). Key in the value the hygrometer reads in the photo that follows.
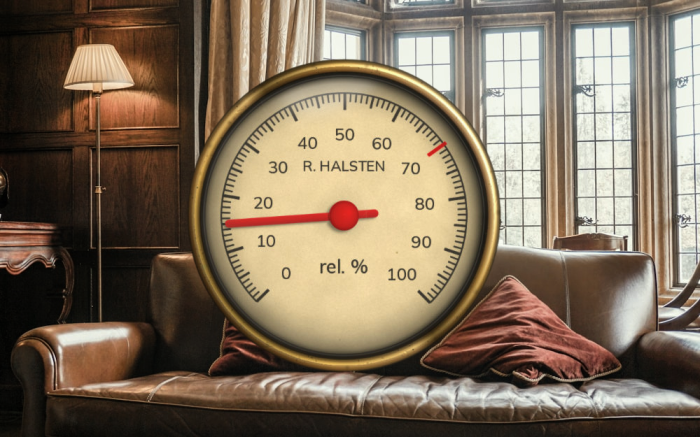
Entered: 15 %
